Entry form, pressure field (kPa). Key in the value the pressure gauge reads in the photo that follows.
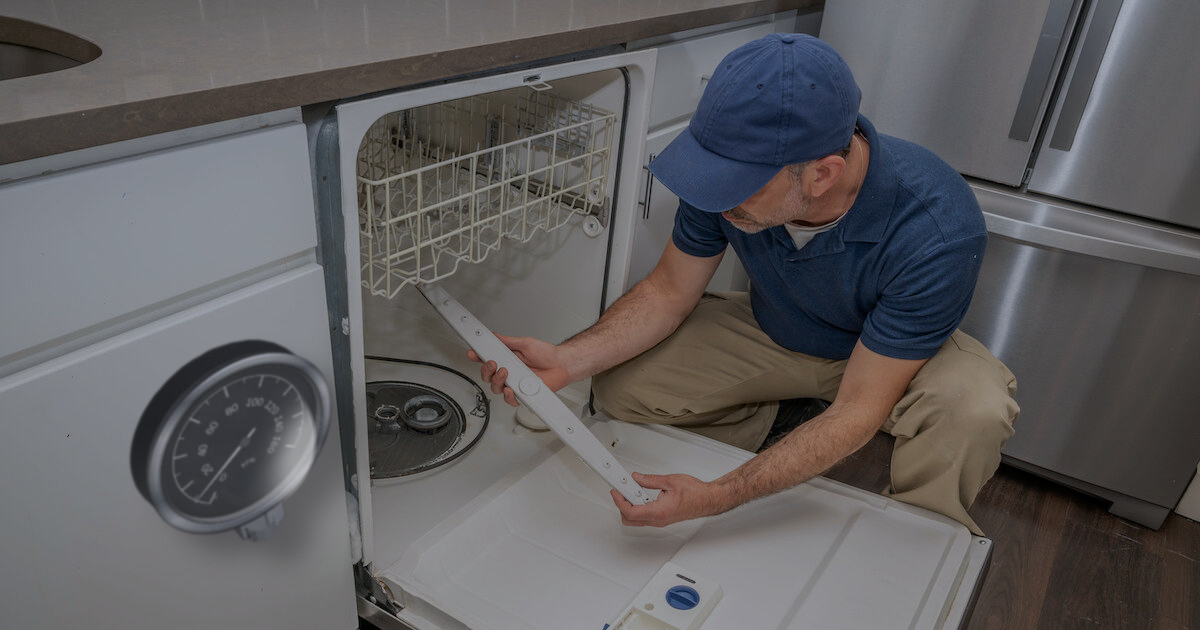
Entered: 10 kPa
